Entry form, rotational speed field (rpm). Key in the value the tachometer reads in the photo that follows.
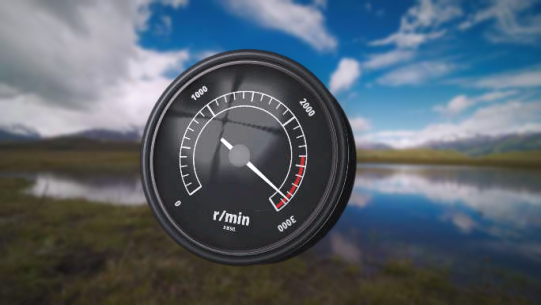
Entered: 2850 rpm
